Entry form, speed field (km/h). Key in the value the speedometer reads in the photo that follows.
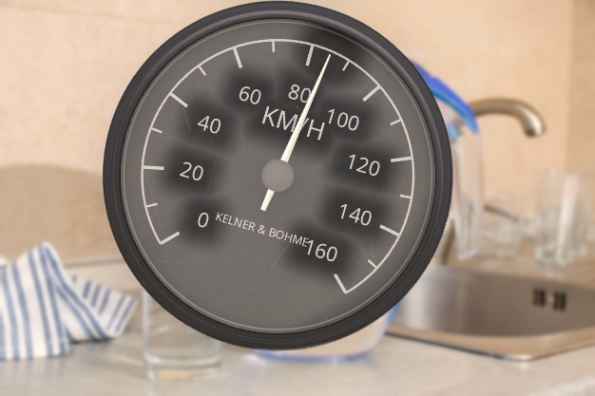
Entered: 85 km/h
